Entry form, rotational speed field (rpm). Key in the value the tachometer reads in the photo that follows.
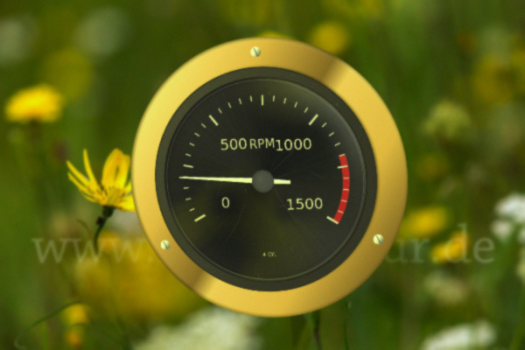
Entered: 200 rpm
